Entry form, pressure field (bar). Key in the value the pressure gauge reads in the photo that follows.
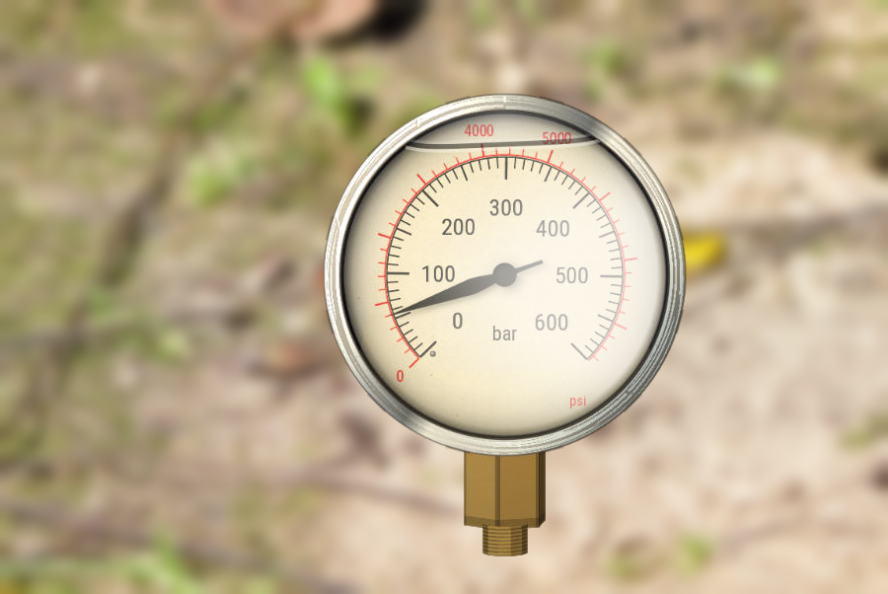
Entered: 55 bar
